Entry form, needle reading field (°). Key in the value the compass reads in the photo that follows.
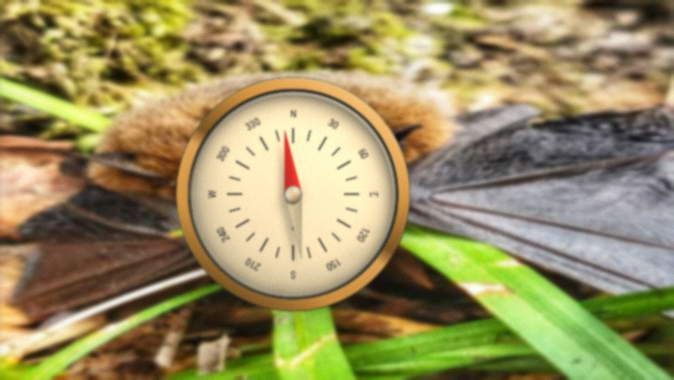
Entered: 352.5 °
